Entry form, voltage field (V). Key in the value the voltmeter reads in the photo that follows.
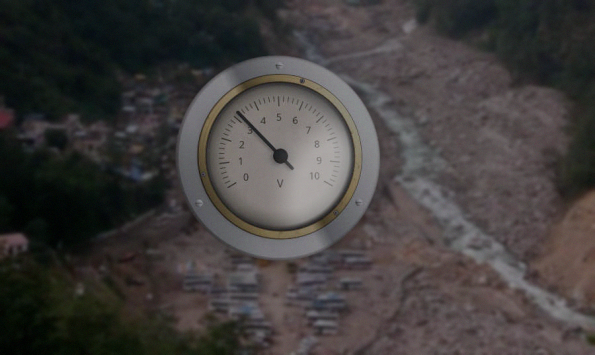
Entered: 3.2 V
